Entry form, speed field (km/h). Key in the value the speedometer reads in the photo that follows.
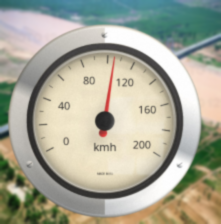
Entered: 105 km/h
